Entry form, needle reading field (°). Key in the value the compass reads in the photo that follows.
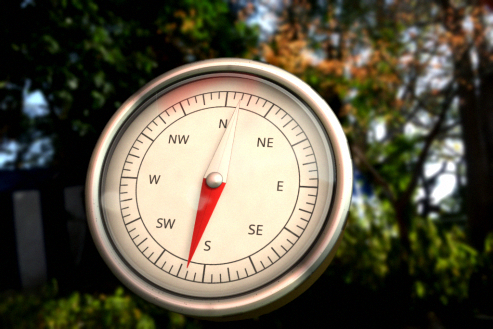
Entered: 190 °
